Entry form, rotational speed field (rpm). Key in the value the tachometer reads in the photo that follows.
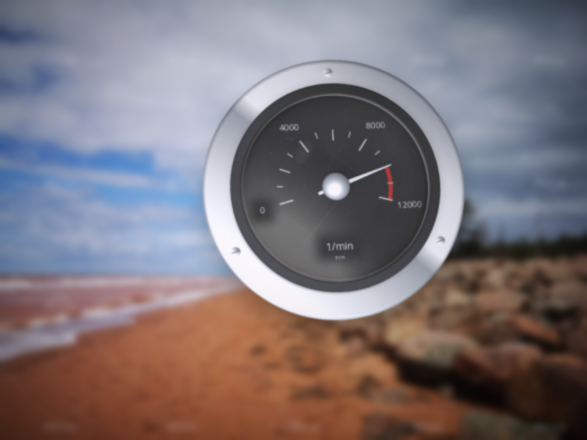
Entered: 10000 rpm
